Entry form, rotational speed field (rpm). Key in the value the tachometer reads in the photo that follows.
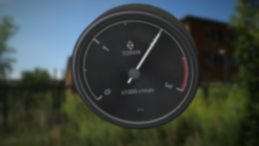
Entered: 2000 rpm
